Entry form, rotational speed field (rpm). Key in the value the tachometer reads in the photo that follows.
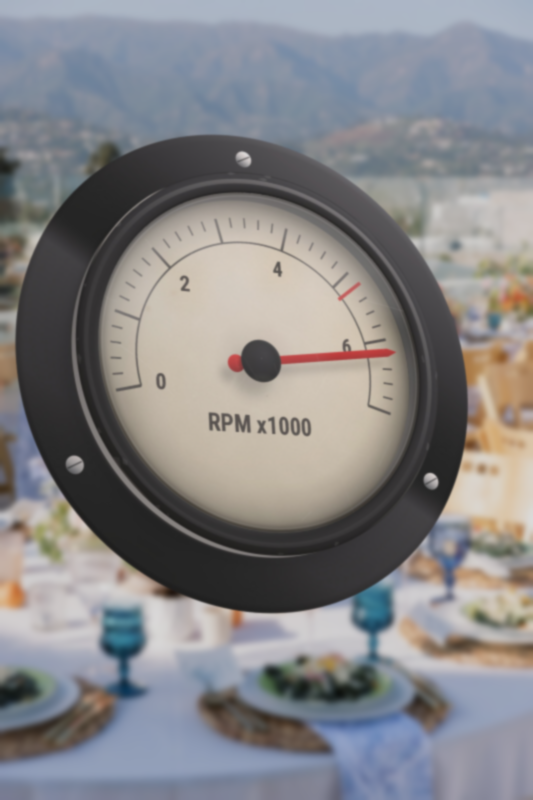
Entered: 6200 rpm
